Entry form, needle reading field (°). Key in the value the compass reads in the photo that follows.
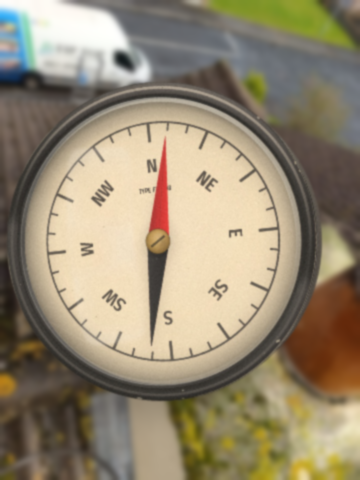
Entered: 10 °
